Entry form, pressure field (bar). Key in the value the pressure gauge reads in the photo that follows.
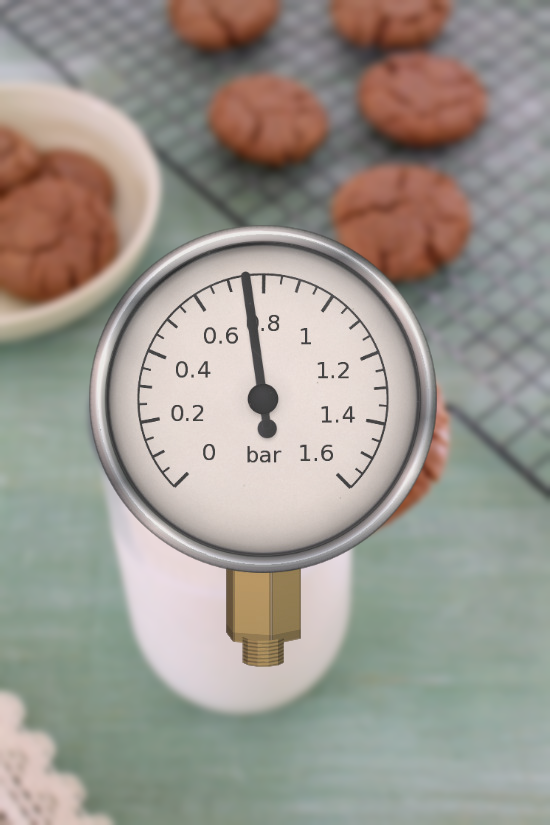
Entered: 0.75 bar
